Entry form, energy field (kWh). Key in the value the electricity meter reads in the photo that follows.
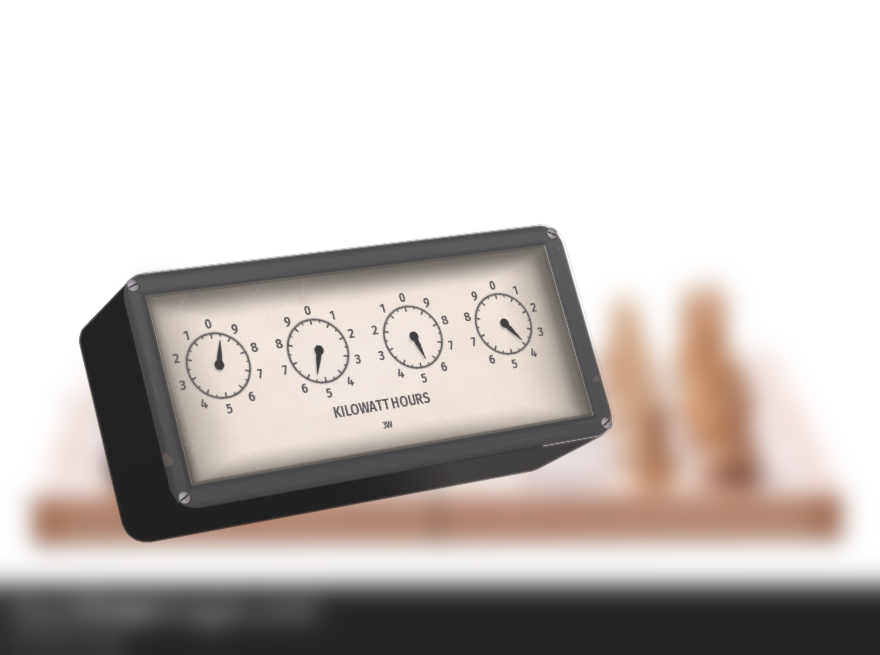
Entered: 9554 kWh
